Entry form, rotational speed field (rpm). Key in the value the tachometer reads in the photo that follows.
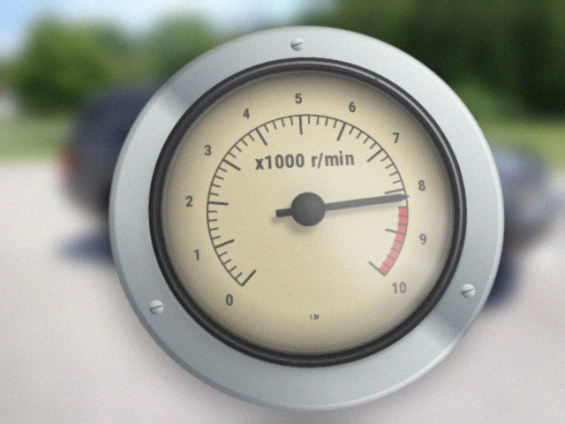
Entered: 8200 rpm
